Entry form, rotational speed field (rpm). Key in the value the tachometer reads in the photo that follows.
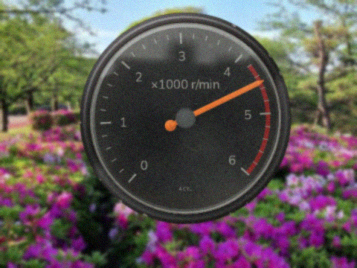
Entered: 4500 rpm
